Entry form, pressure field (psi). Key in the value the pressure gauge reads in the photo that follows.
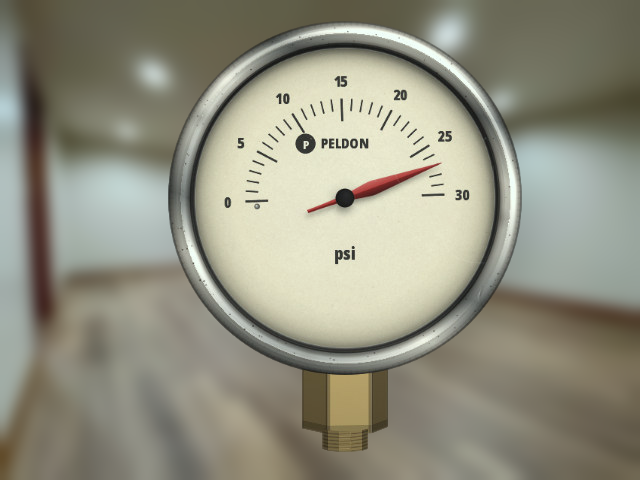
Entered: 27 psi
